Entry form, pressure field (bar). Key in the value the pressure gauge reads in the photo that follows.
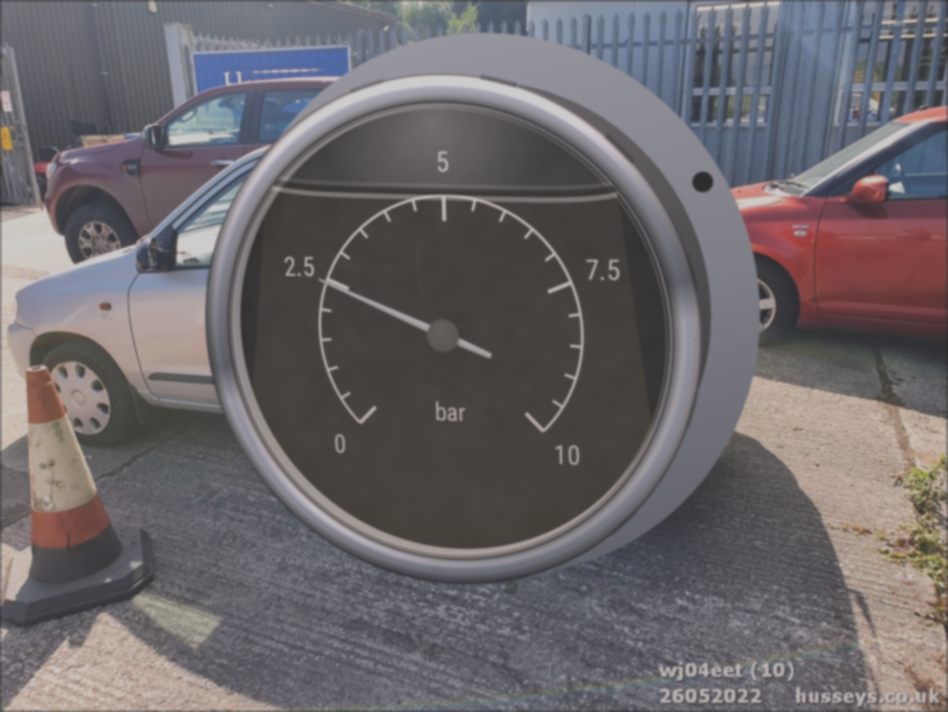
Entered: 2.5 bar
